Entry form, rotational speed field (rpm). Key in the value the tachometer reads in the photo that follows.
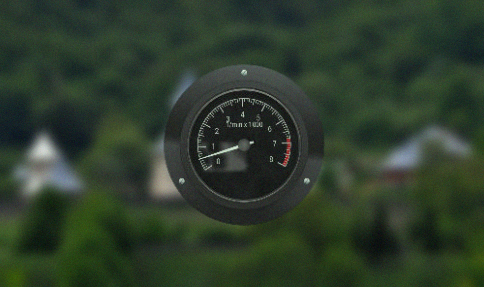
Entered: 500 rpm
